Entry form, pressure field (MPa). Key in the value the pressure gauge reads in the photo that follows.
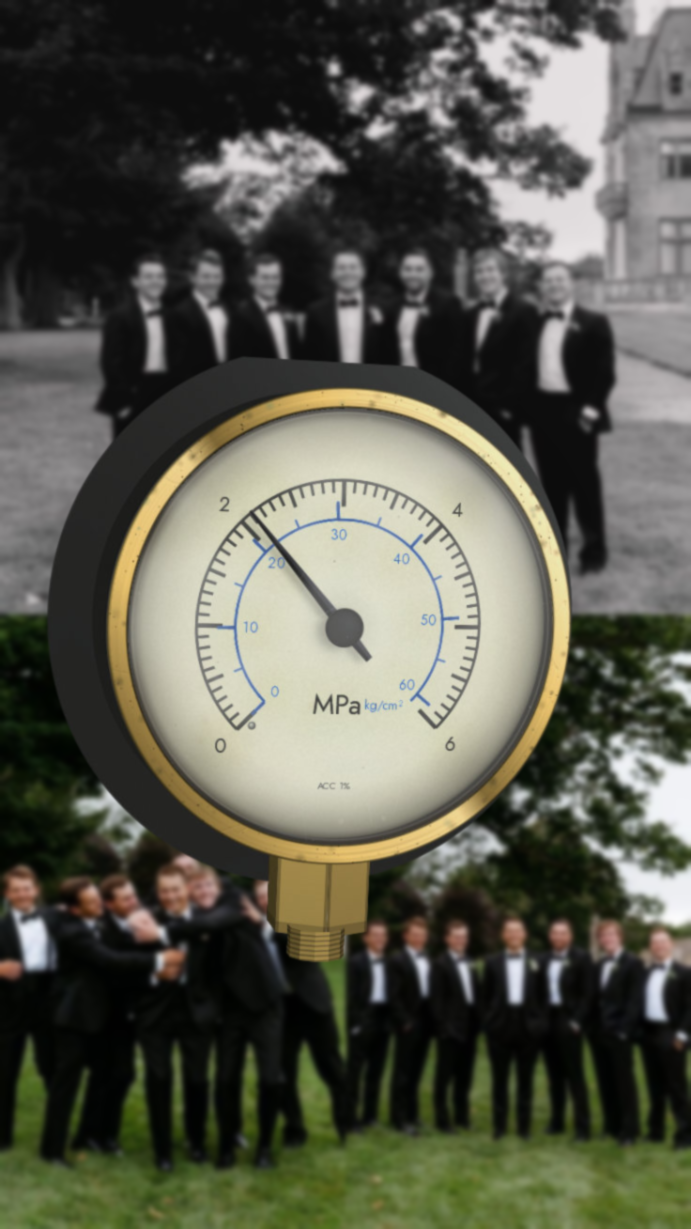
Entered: 2.1 MPa
